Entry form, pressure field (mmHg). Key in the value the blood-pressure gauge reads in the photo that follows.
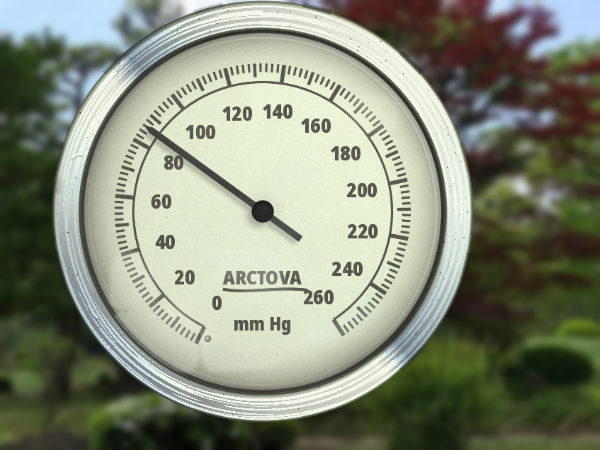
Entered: 86 mmHg
